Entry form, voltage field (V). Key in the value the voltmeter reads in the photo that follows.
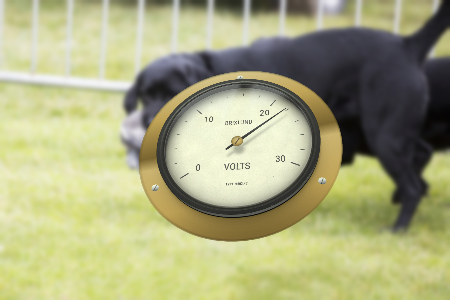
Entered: 22 V
